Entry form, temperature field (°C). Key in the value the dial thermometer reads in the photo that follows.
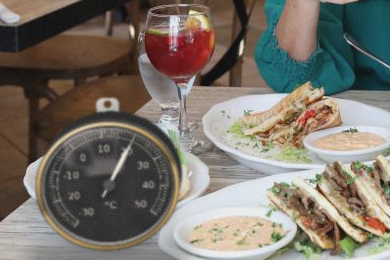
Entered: 20 °C
